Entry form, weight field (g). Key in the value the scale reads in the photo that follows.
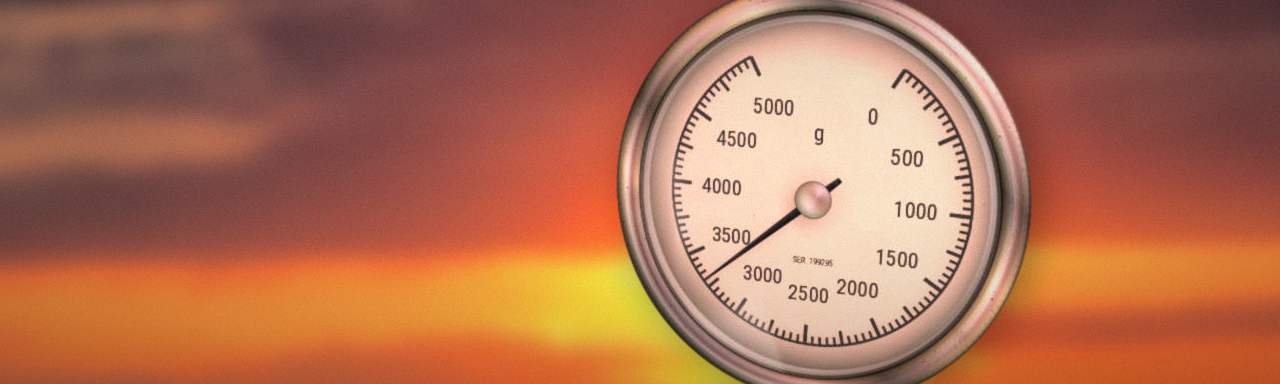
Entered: 3300 g
